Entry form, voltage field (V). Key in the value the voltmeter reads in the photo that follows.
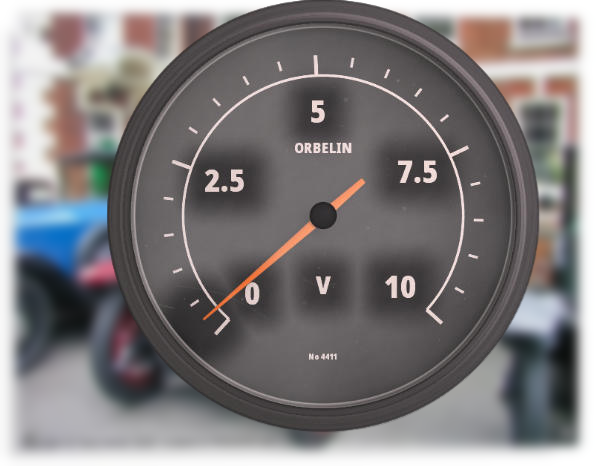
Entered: 0.25 V
